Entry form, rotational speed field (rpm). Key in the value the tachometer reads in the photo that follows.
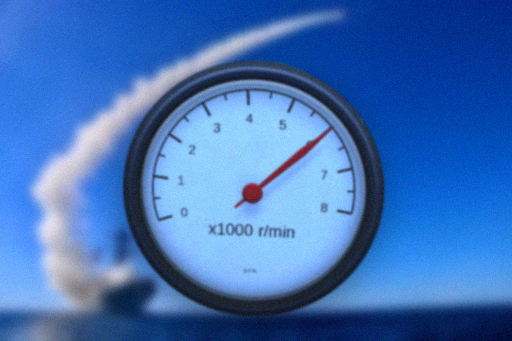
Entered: 6000 rpm
